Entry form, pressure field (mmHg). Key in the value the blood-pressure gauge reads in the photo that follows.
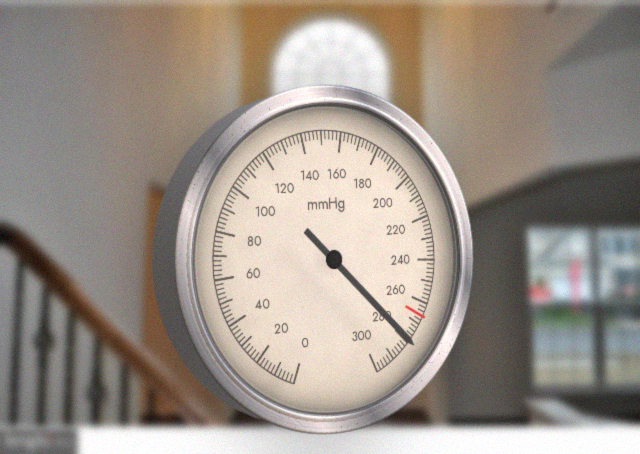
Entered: 280 mmHg
